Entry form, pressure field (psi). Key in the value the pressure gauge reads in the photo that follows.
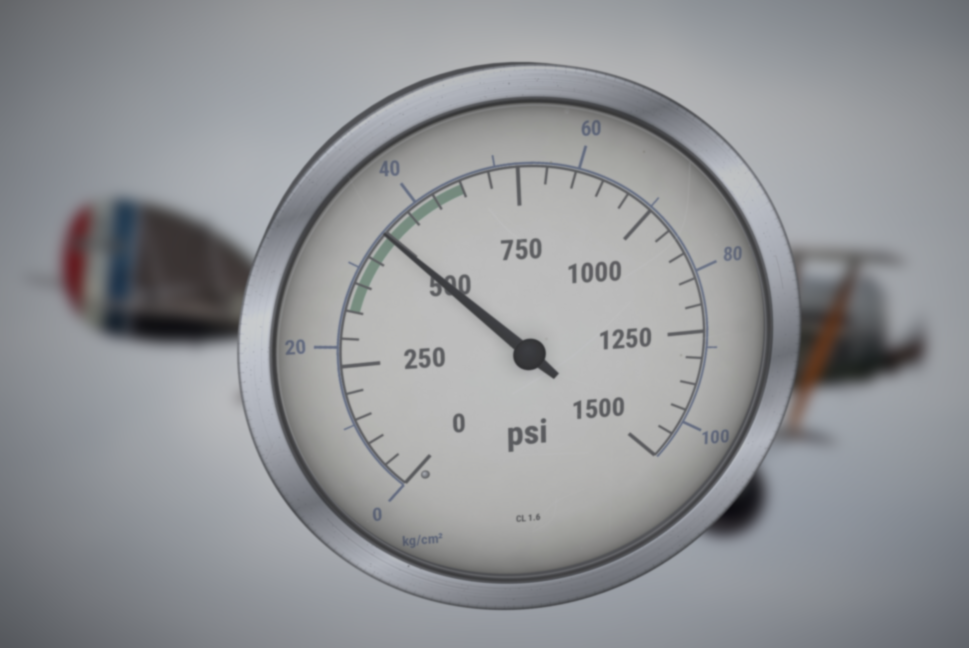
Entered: 500 psi
